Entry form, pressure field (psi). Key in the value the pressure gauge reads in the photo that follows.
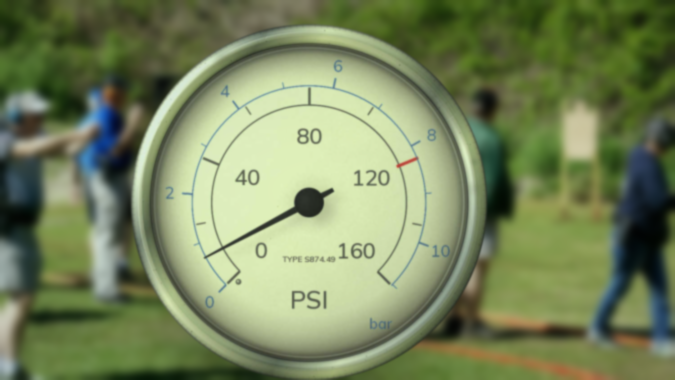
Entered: 10 psi
